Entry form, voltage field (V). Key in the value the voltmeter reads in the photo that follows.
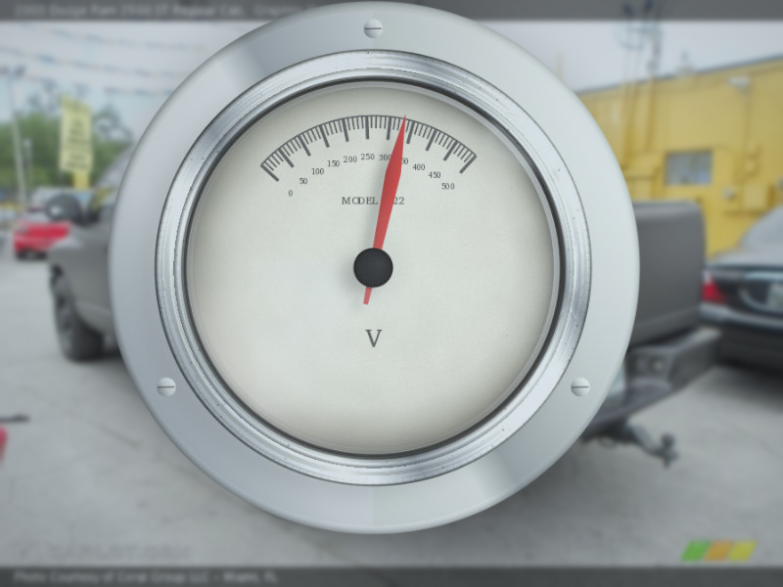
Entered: 330 V
